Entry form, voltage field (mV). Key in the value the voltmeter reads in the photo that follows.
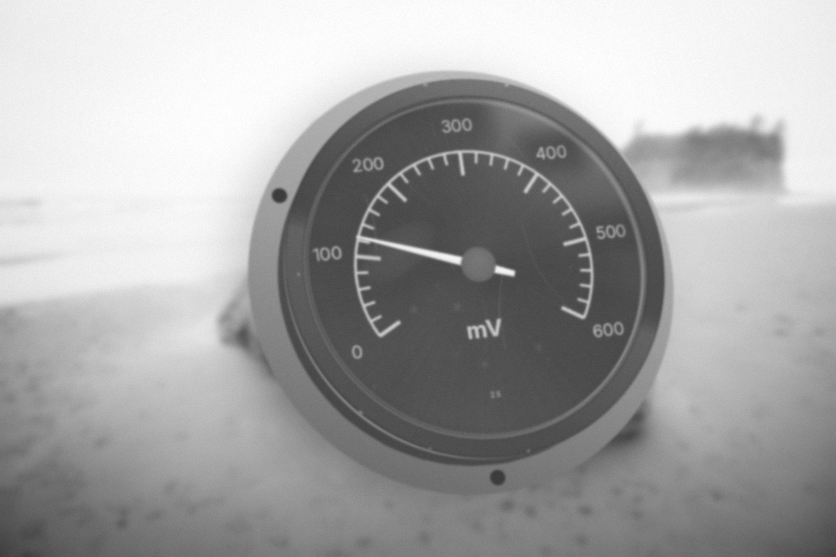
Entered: 120 mV
